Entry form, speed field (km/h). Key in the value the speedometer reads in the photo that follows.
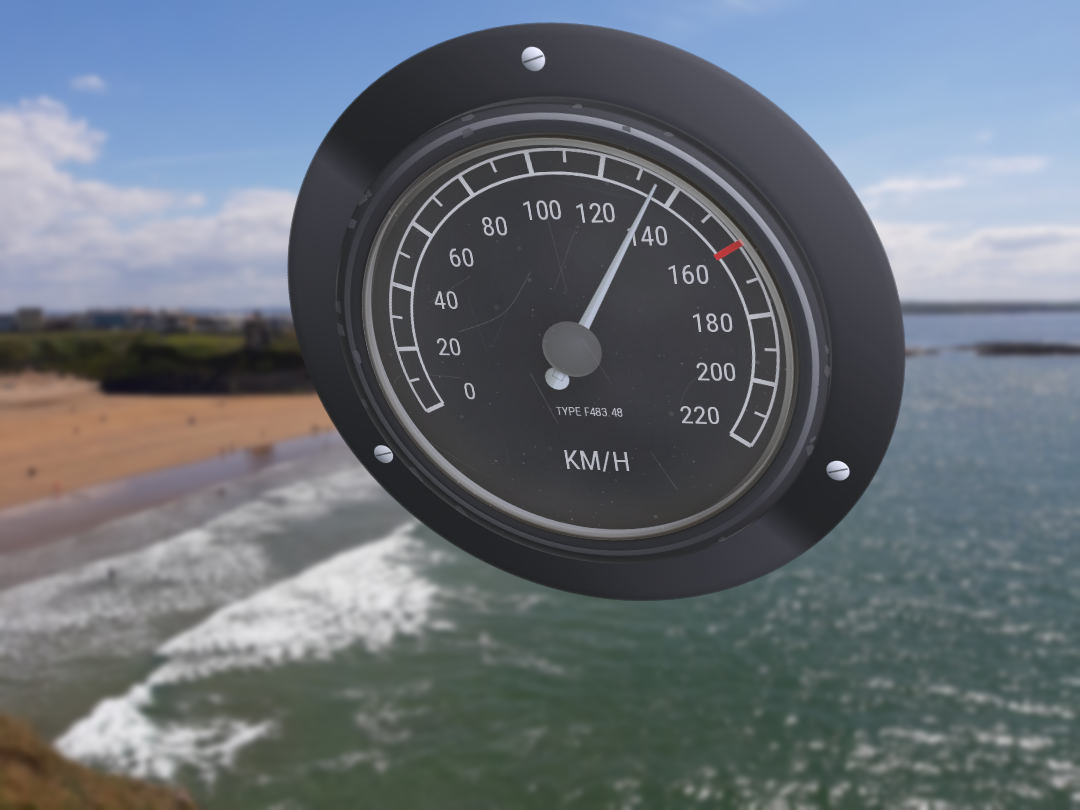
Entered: 135 km/h
